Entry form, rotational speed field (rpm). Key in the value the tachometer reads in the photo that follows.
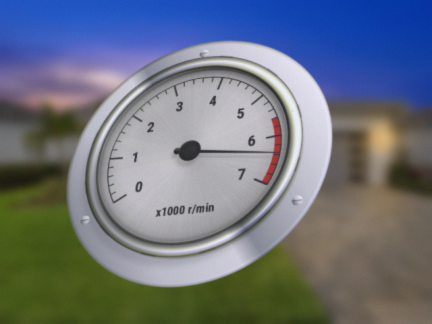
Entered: 6400 rpm
